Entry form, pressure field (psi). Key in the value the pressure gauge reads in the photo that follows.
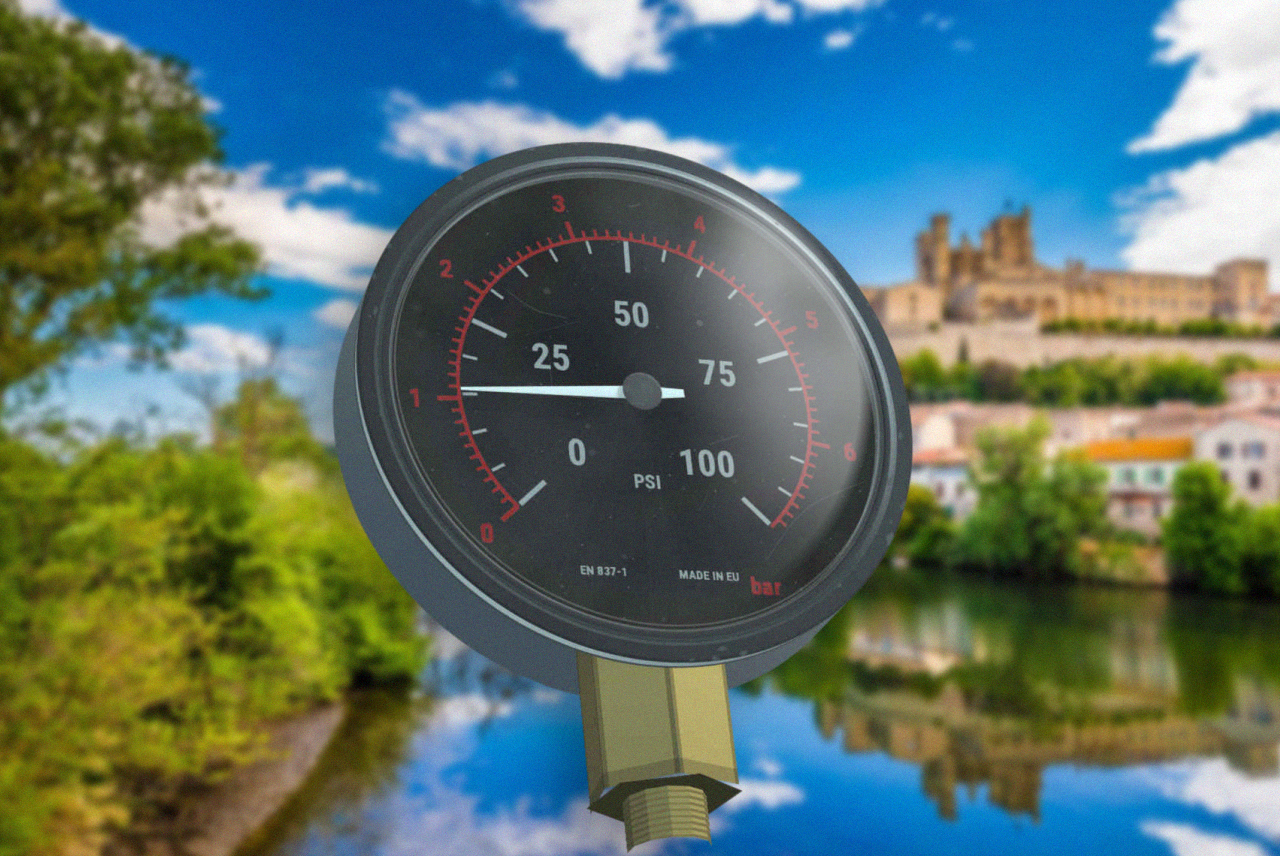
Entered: 15 psi
